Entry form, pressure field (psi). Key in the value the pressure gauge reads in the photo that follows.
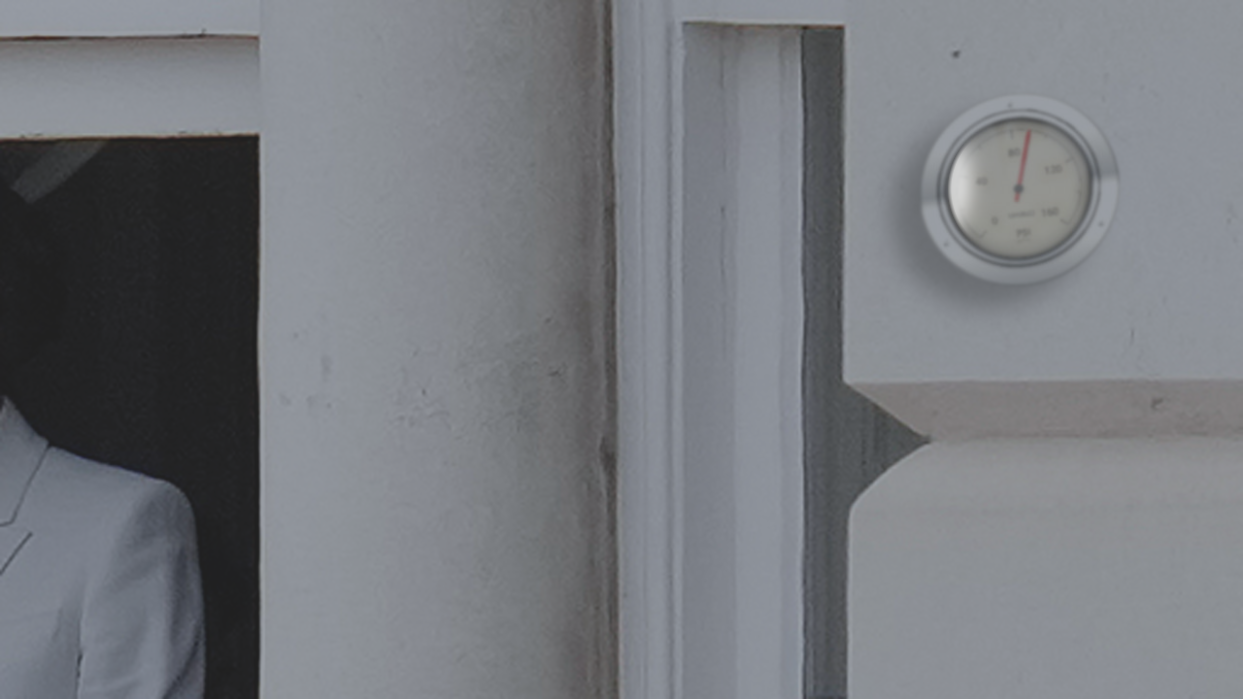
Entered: 90 psi
